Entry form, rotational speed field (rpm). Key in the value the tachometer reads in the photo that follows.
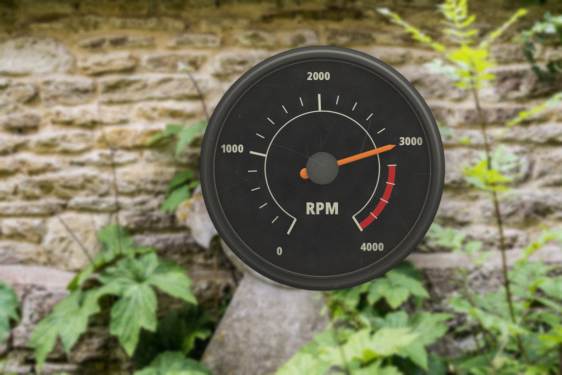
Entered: 3000 rpm
